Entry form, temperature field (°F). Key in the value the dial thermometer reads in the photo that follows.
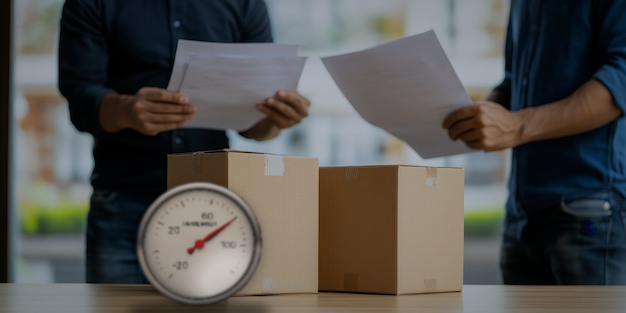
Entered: 80 °F
